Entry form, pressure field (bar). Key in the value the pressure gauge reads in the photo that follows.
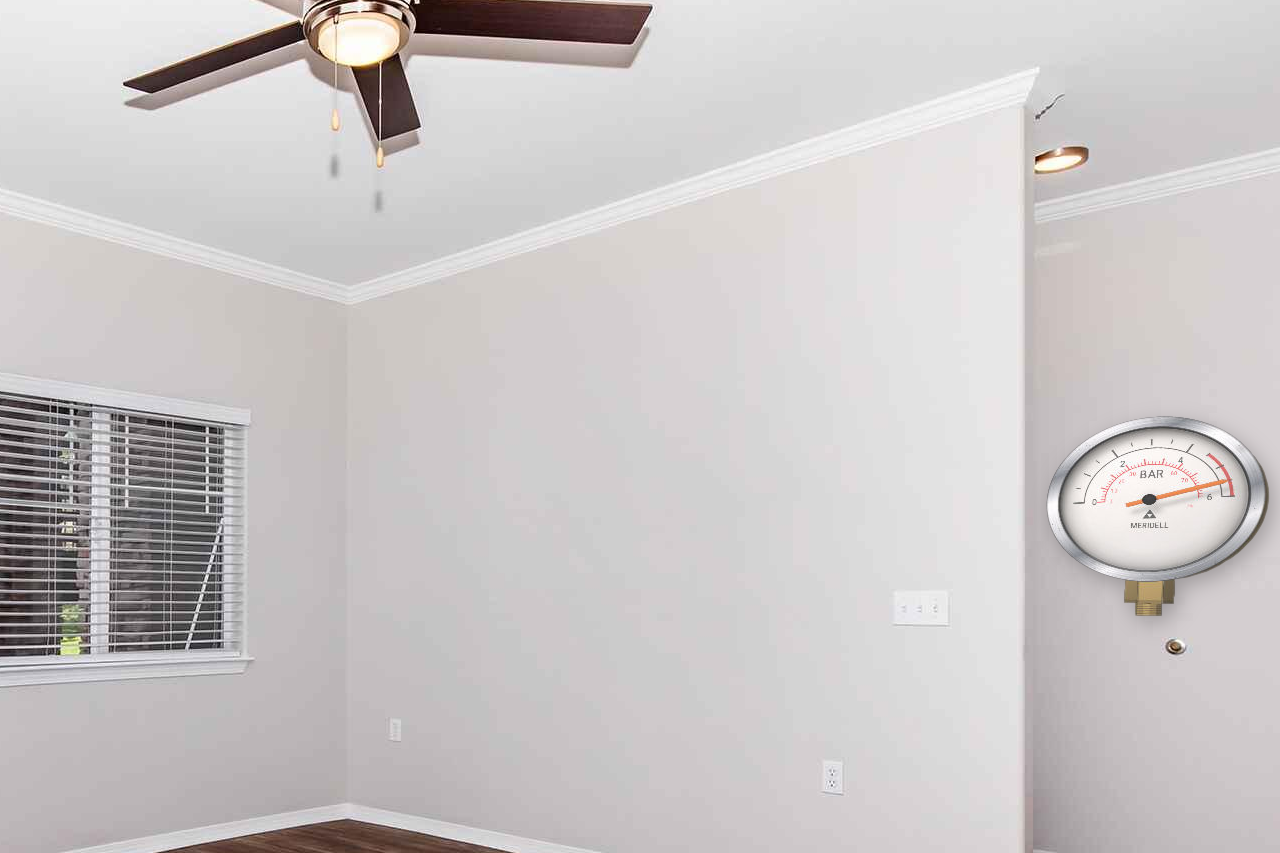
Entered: 5.5 bar
